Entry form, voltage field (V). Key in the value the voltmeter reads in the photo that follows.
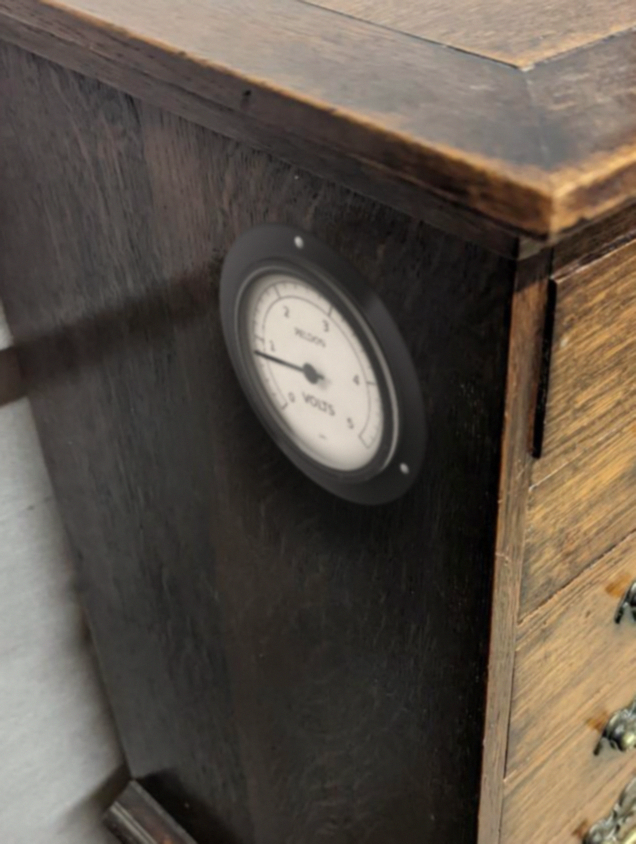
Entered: 0.8 V
